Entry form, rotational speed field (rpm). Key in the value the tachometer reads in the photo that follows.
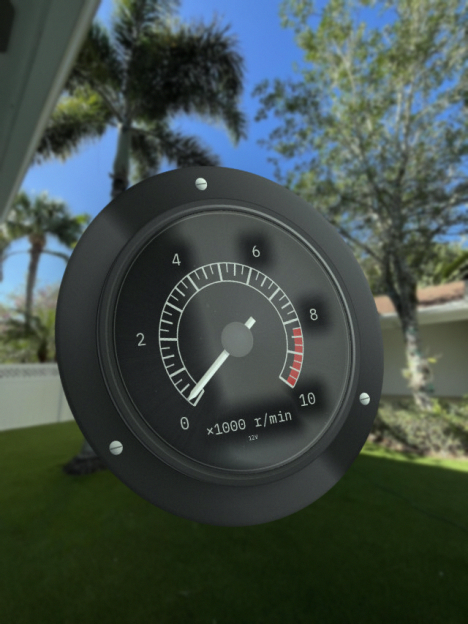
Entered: 250 rpm
